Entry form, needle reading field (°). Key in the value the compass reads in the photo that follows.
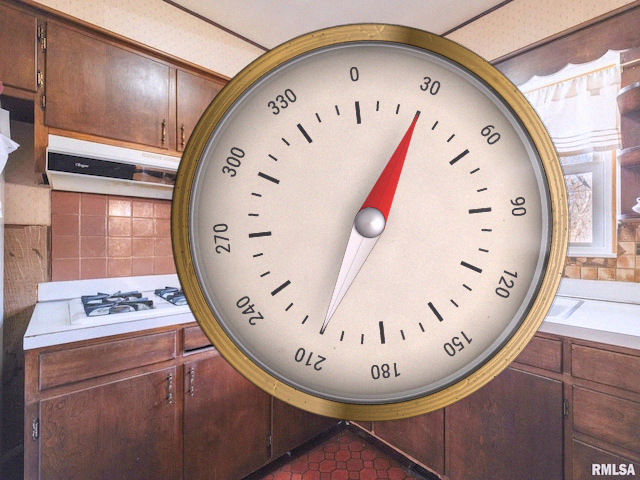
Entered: 30 °
